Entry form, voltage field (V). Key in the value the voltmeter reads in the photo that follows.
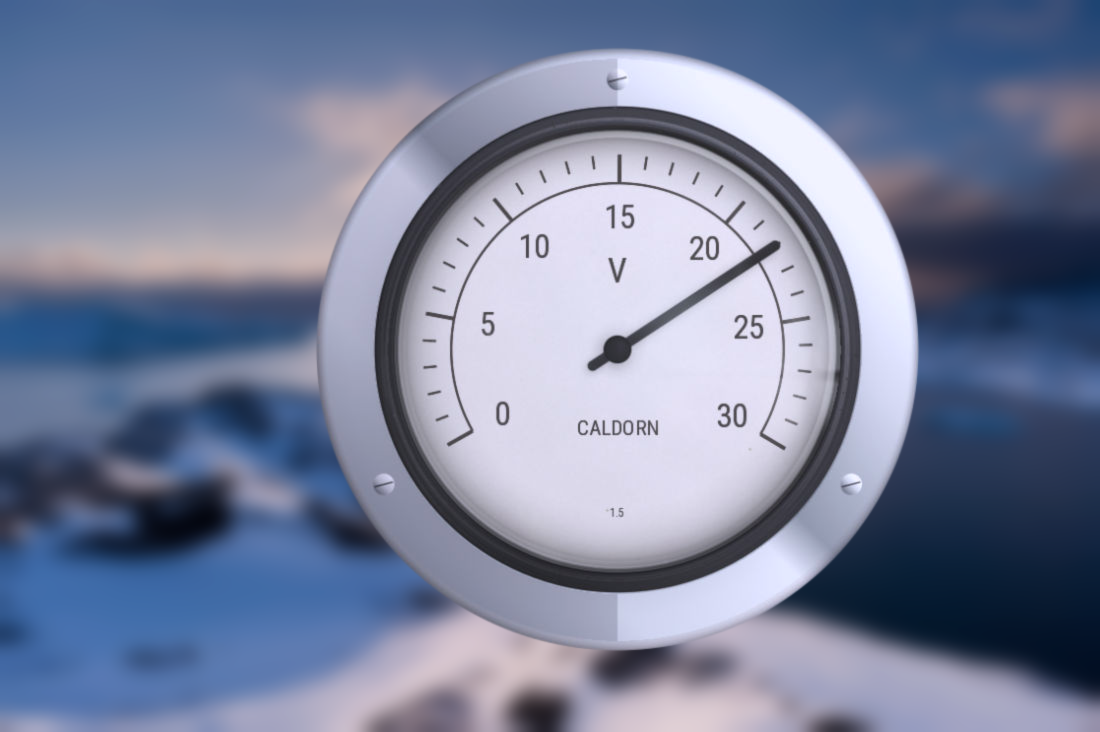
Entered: 22 V
